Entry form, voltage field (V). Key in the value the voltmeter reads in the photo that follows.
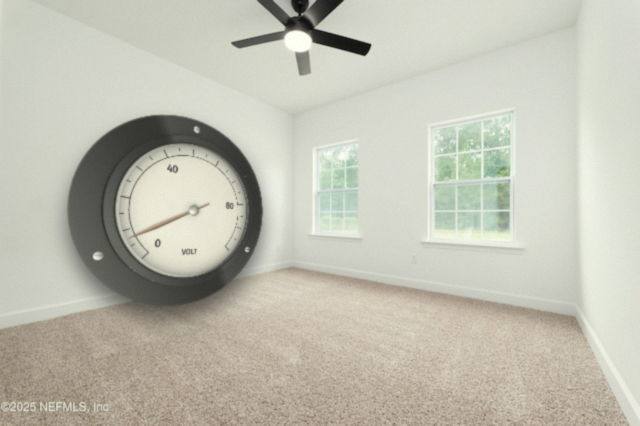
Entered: 7.5 V
